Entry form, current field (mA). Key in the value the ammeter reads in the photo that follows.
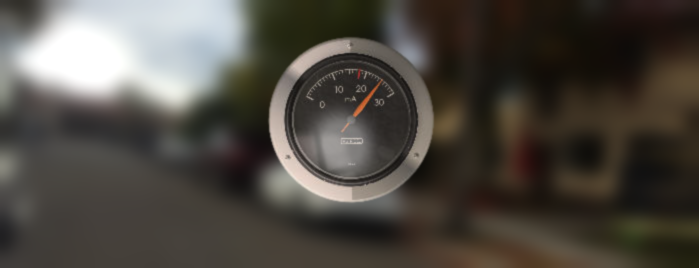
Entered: 25 mA
